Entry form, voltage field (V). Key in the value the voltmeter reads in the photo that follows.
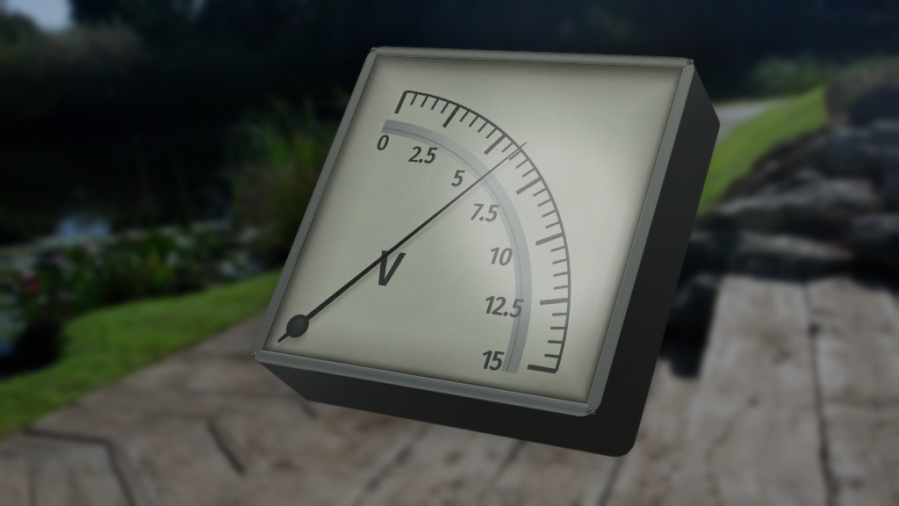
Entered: 6 V
